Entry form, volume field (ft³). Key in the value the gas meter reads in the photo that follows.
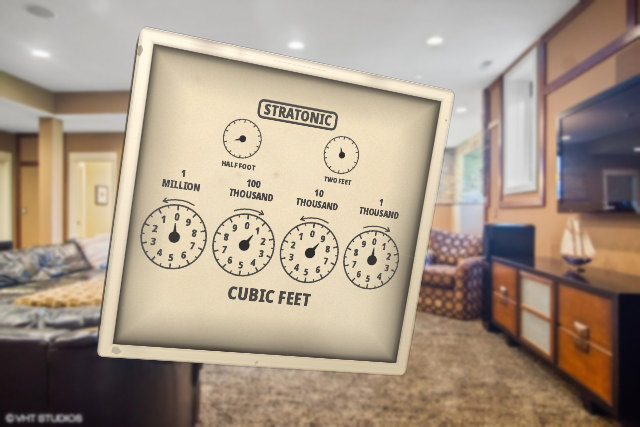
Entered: 9000 ft³
